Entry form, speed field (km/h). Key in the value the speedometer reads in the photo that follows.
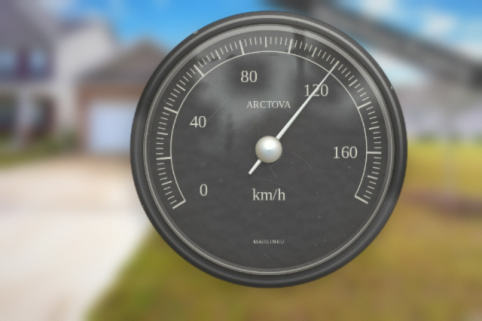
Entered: 120 km/h
